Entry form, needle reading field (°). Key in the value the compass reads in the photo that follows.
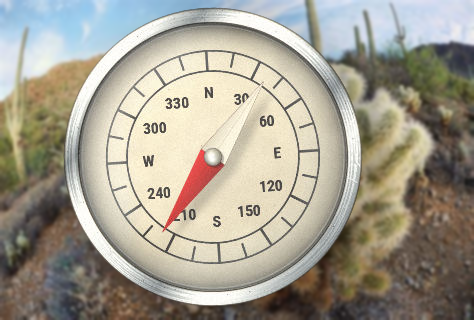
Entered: 217.5 °
